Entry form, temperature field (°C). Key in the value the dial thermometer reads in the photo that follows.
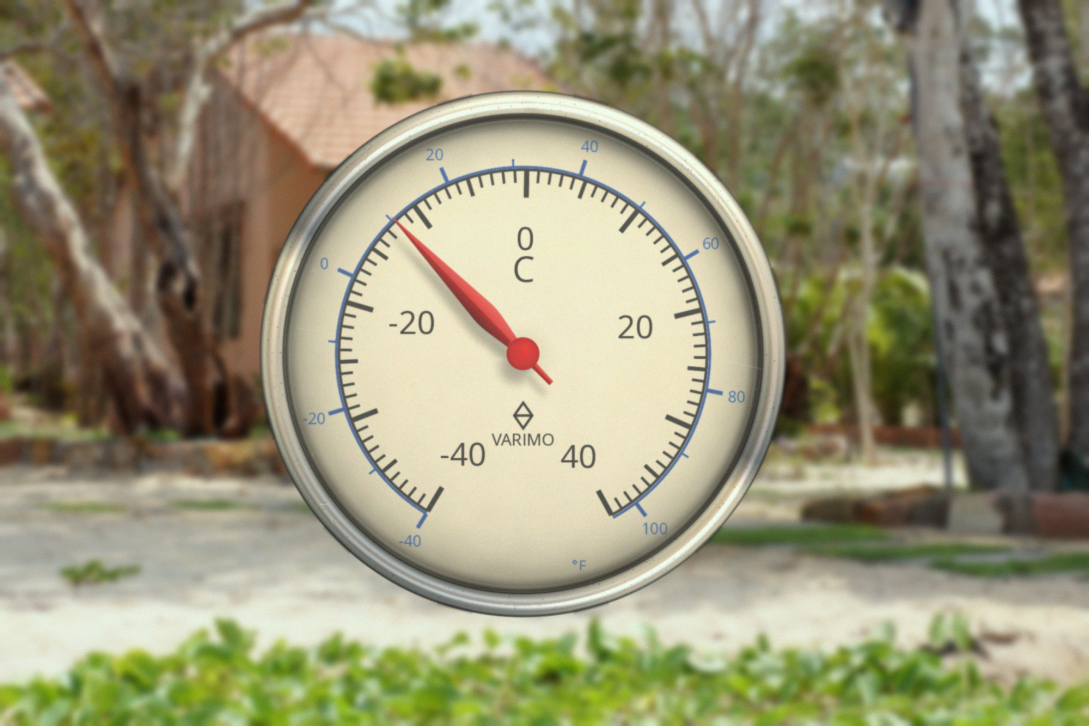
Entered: -12 °C
